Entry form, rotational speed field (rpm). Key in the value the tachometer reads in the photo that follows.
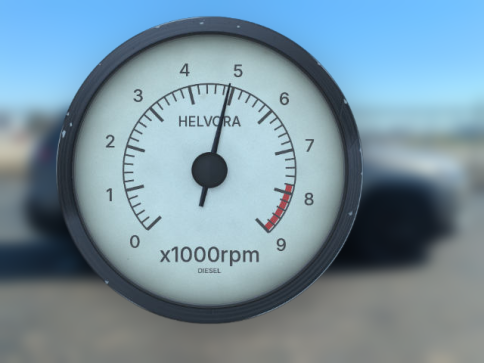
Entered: 4900 rpm
